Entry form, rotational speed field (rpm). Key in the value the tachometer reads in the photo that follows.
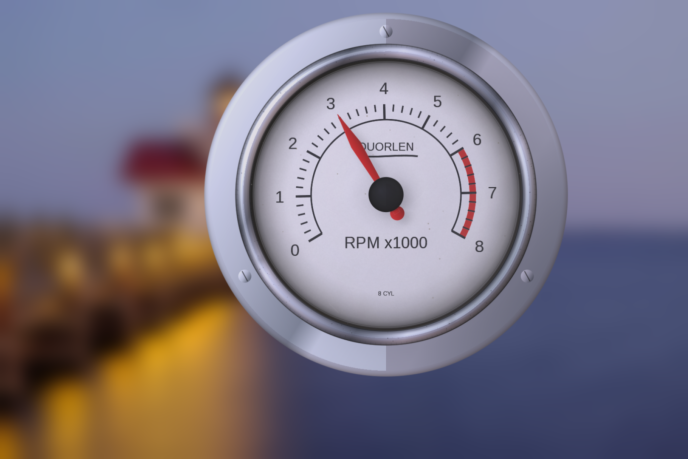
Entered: 3000 rpm
